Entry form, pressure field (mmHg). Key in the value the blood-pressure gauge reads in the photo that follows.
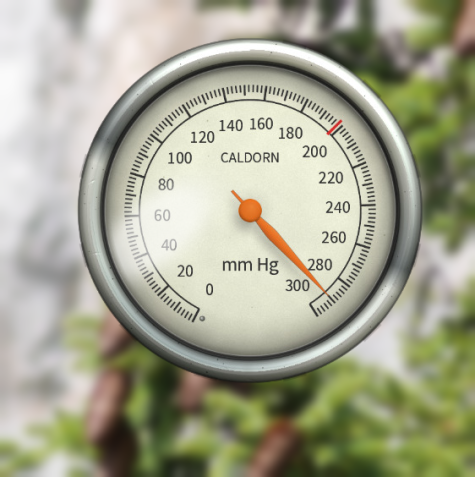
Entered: 290 mmHg
